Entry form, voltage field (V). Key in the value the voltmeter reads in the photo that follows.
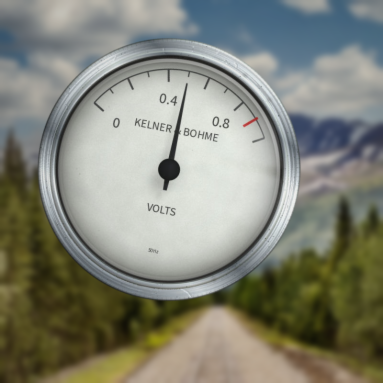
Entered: 0.5 V
